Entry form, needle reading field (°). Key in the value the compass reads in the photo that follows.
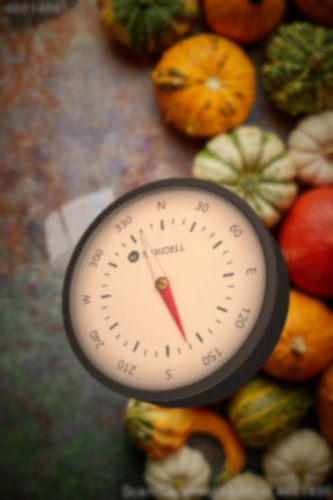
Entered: 160 °
